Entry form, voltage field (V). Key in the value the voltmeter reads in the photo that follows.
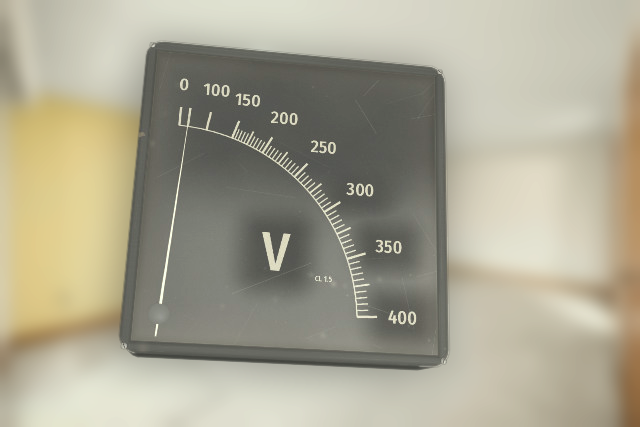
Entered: 50 V
